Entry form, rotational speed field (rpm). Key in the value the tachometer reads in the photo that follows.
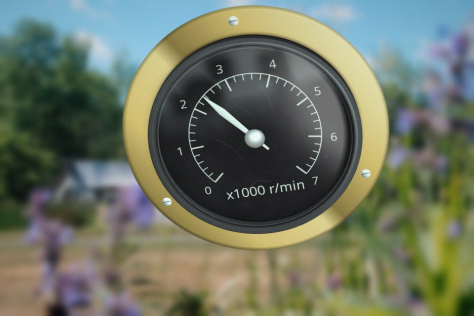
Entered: 2400 rpm
